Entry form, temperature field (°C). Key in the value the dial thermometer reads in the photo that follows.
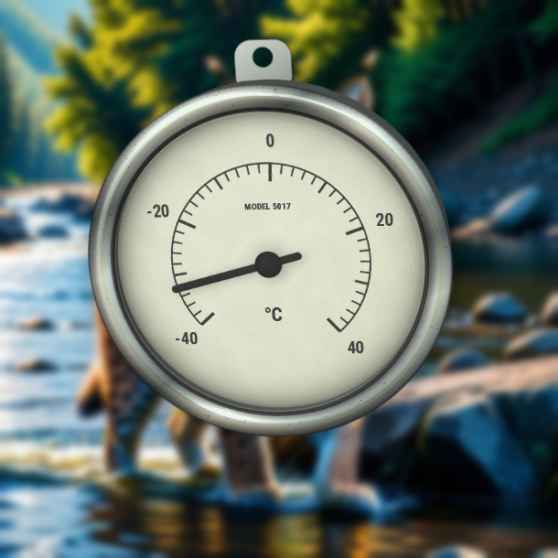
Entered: -32 °C
